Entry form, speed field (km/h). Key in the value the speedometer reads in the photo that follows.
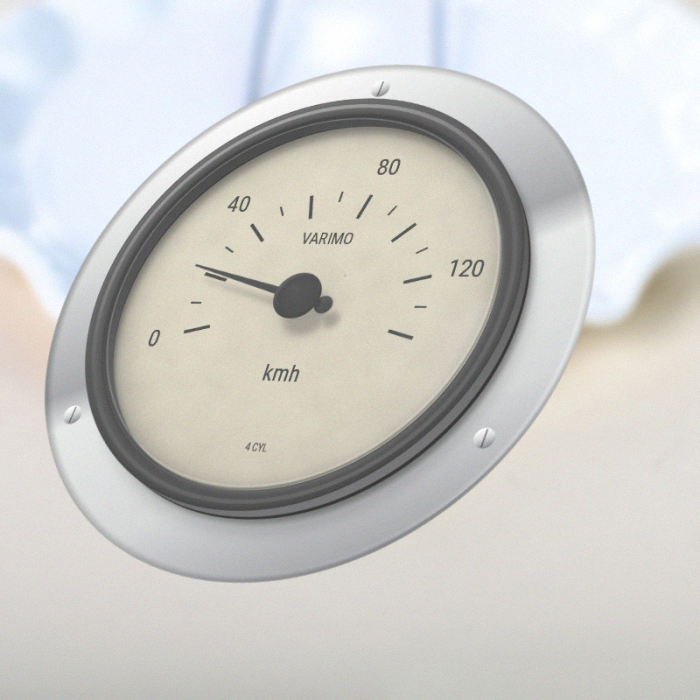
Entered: 20 km/h
